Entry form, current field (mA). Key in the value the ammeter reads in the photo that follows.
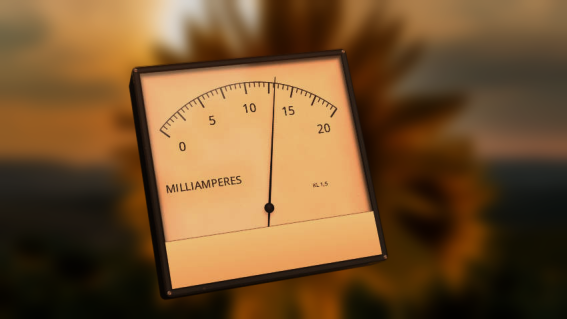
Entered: 13 mA
